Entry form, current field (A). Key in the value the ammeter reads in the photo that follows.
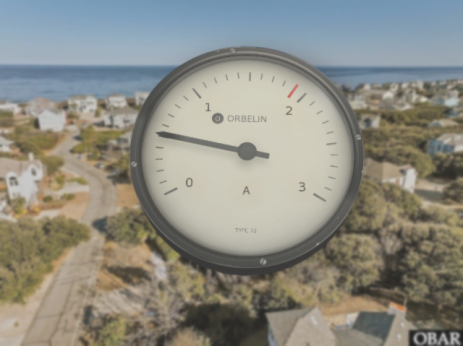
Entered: 0.5 A
